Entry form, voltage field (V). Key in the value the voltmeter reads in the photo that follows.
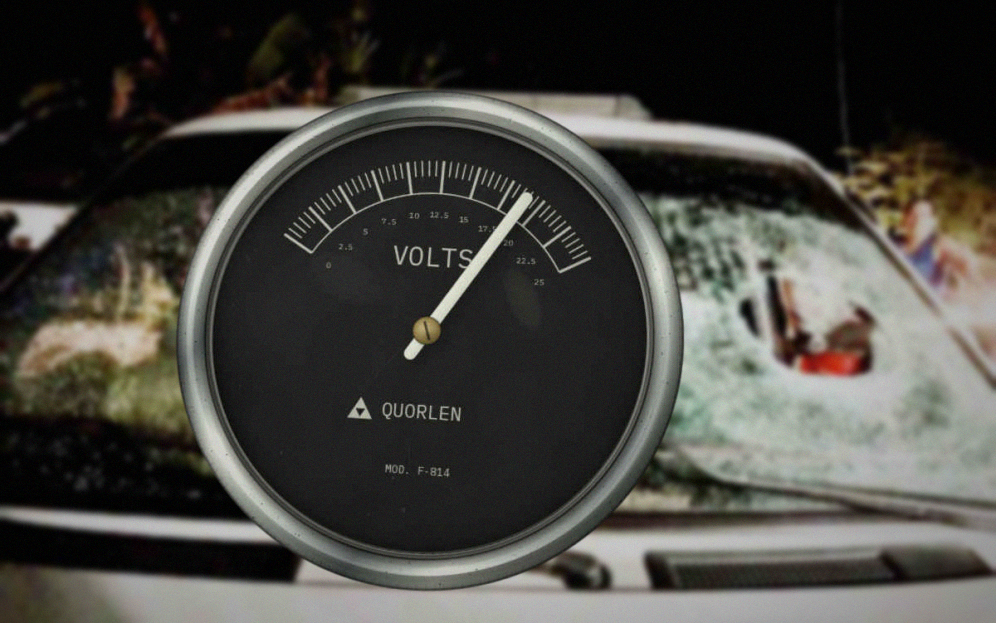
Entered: 19 V
